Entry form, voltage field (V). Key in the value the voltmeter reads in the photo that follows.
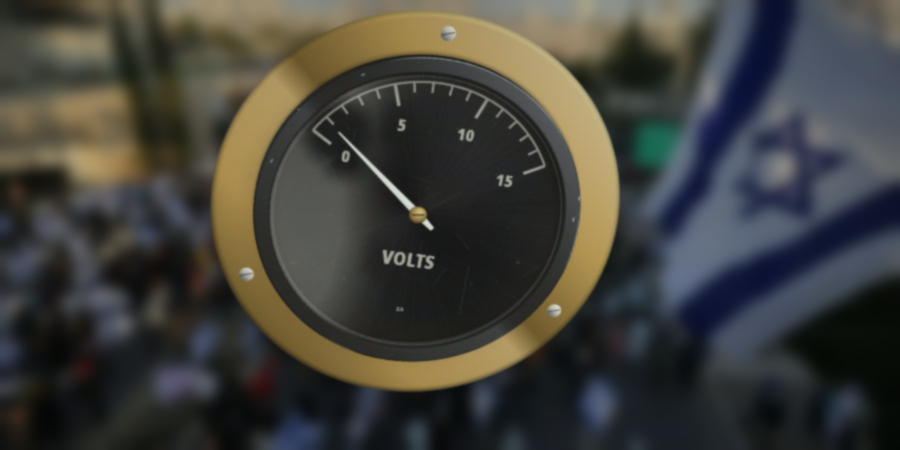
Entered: 1 V
